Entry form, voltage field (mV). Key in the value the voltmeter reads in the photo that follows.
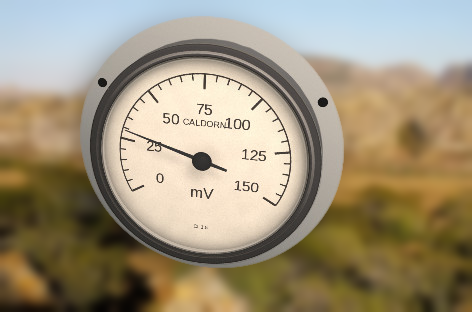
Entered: 30 mV
